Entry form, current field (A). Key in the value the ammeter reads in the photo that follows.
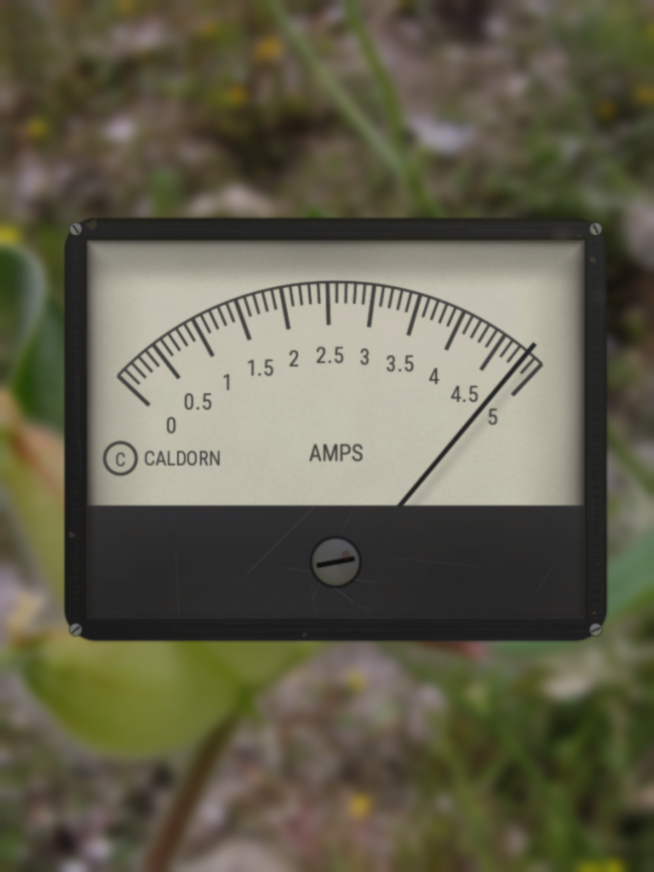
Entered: 4.8 A
